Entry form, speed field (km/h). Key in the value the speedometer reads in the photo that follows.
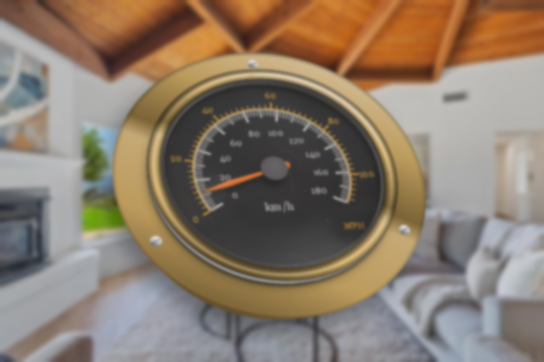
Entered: 10 km/h
